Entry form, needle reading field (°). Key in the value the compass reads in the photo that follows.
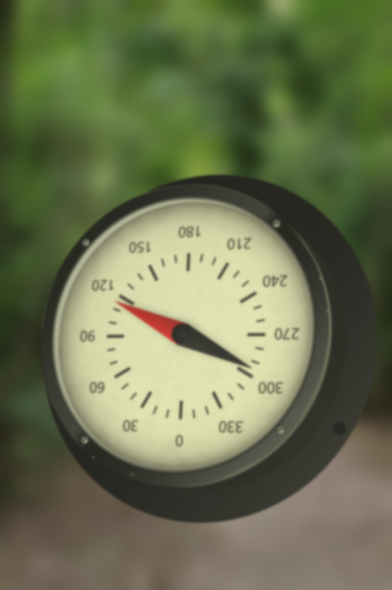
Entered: 115 °
